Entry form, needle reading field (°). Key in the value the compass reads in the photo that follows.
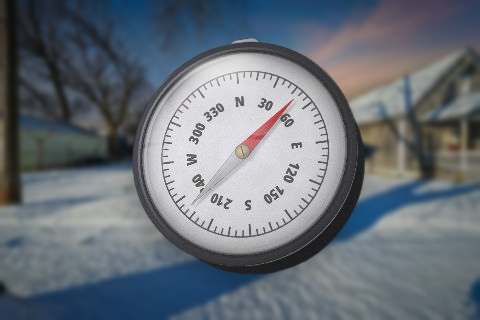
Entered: 50 °
